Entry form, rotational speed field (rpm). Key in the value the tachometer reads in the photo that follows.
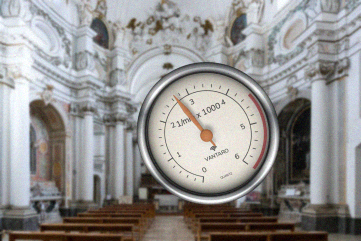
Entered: 2700 rpm
